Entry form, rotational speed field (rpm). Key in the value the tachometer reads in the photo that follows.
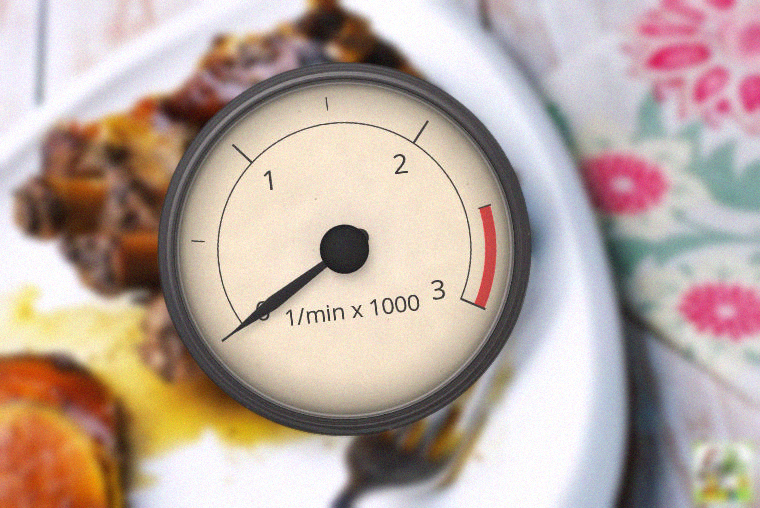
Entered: 0 rpm
